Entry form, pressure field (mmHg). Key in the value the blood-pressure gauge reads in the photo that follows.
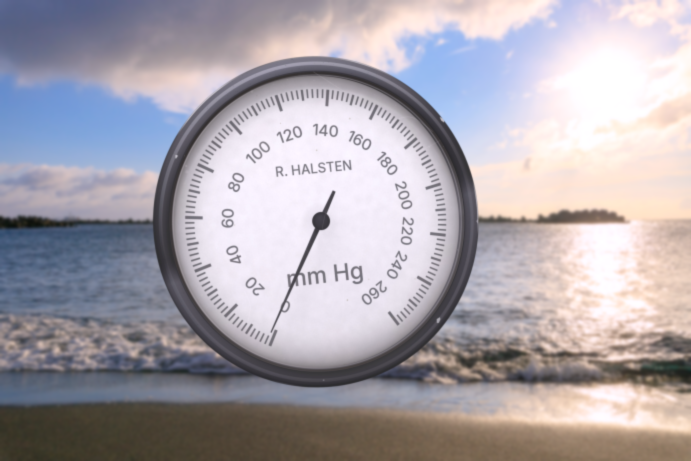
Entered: 2 mmHg
